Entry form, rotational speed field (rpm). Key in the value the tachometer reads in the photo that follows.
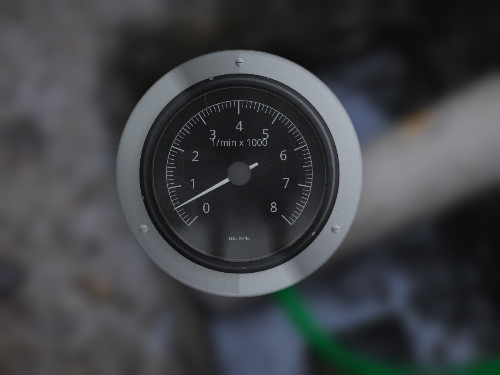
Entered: 500 rpm
